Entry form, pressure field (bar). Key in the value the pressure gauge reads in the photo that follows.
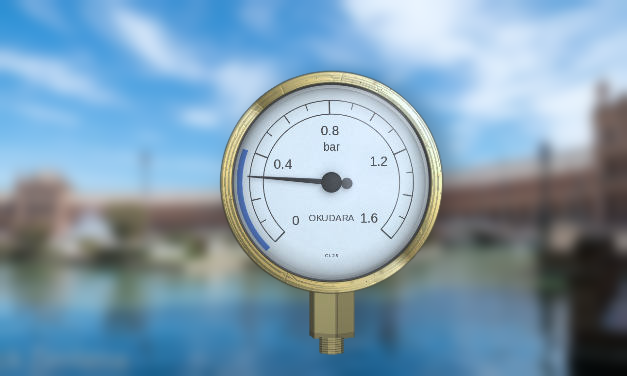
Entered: 0.3 bar
